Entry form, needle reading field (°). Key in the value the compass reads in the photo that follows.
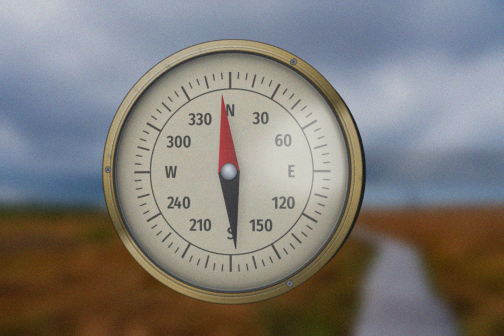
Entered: 355 °
